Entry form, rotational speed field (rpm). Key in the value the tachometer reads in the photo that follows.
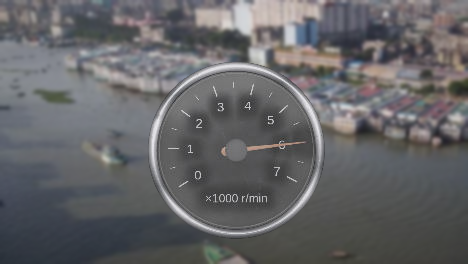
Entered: 6000 rpm
